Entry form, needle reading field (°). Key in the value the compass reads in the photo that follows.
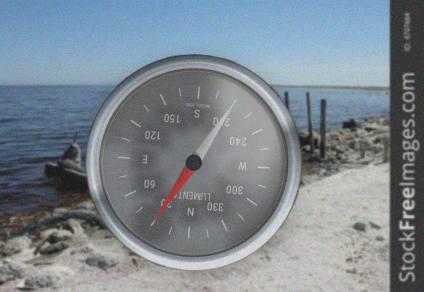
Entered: 30 °
